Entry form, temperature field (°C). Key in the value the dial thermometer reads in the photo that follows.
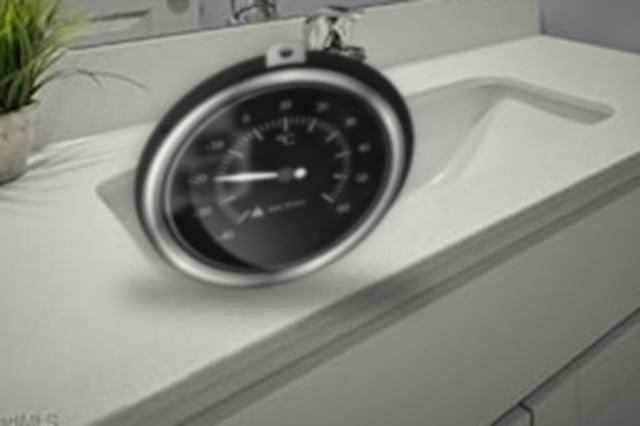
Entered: -20 °C
